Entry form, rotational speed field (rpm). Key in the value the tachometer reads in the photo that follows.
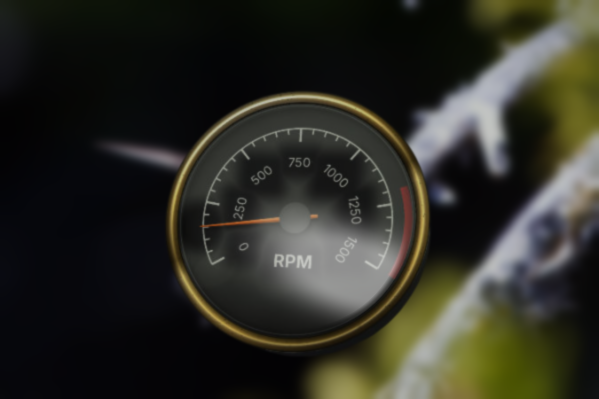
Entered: 150 rpm
